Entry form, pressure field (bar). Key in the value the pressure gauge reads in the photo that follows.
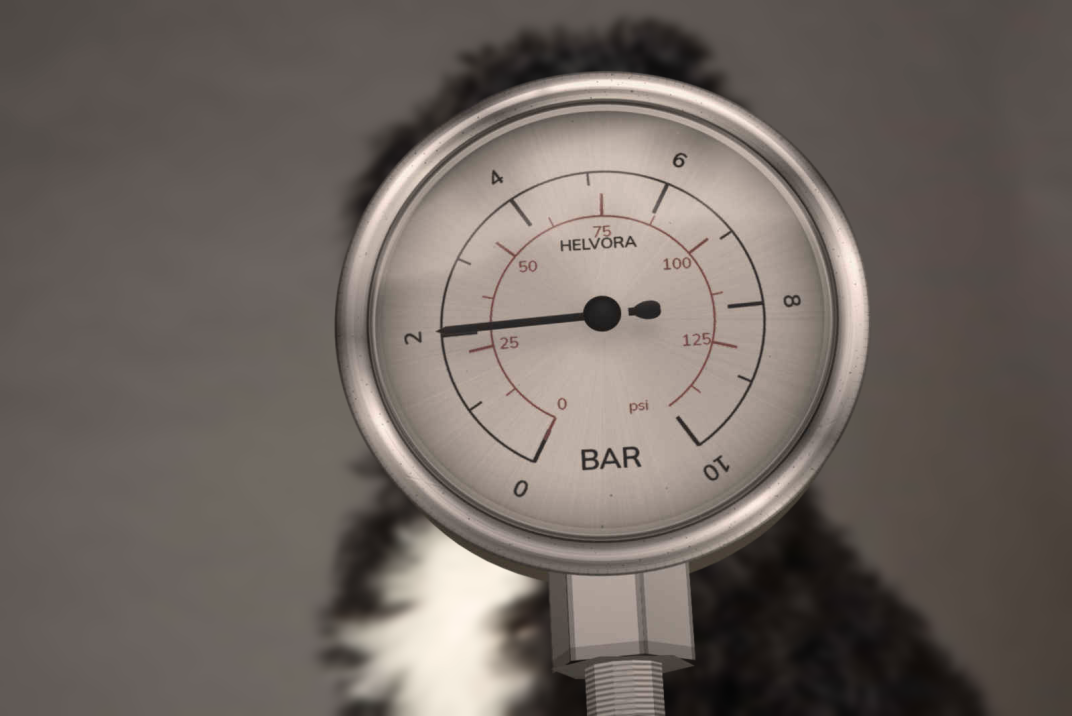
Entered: 2 bar
